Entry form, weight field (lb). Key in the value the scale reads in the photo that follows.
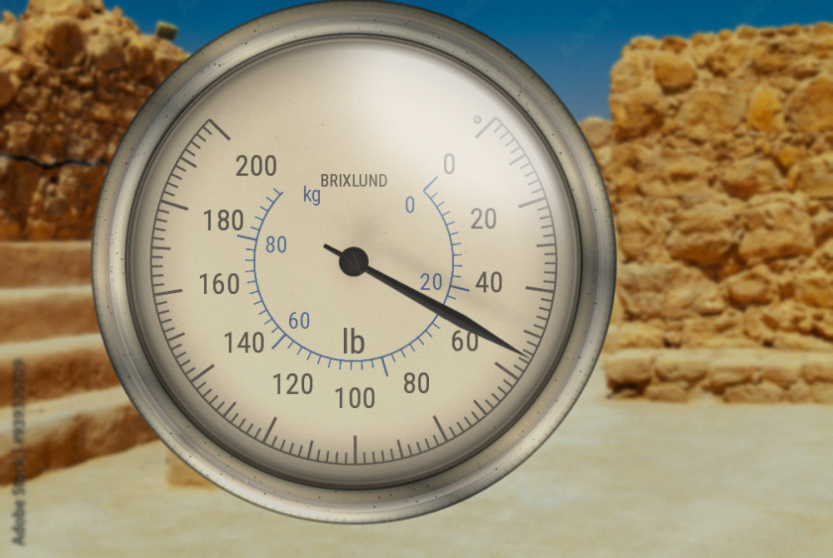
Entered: 55 lb
